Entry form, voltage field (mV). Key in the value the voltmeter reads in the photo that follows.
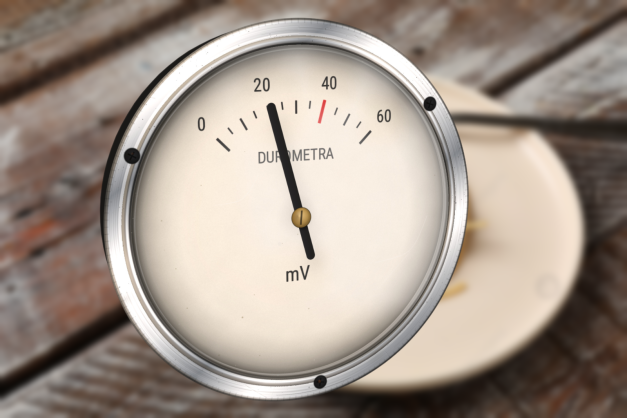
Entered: 20 mV
